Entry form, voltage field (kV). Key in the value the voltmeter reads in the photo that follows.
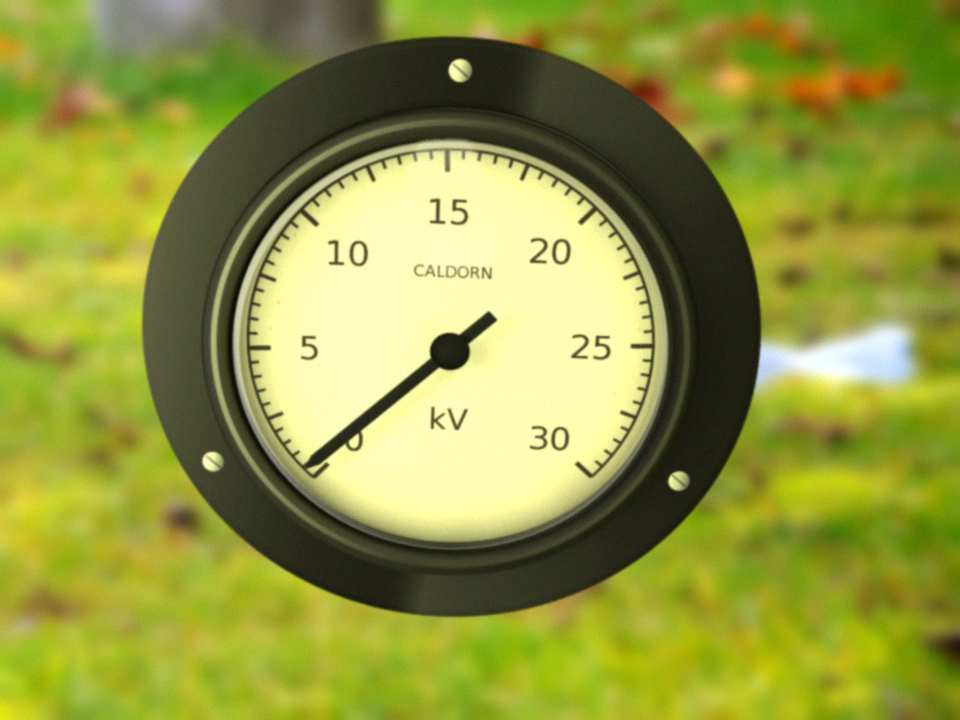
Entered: 0.5 kV
